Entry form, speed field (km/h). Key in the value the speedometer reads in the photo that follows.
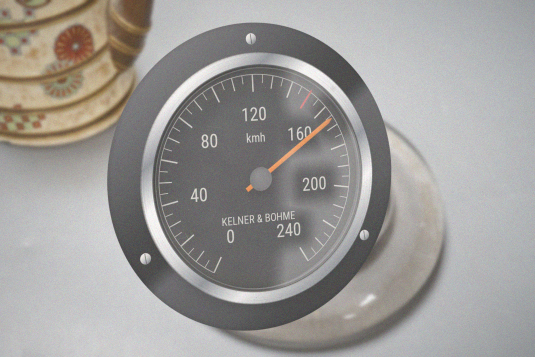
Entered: 165 km/h
